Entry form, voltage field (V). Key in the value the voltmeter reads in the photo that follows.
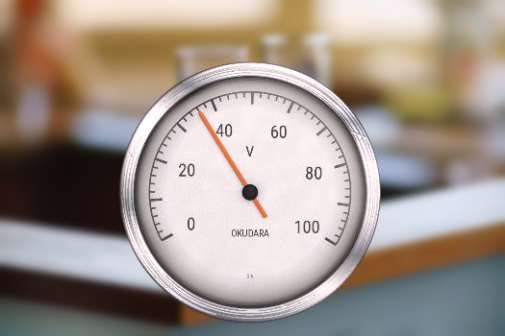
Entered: 36 V
